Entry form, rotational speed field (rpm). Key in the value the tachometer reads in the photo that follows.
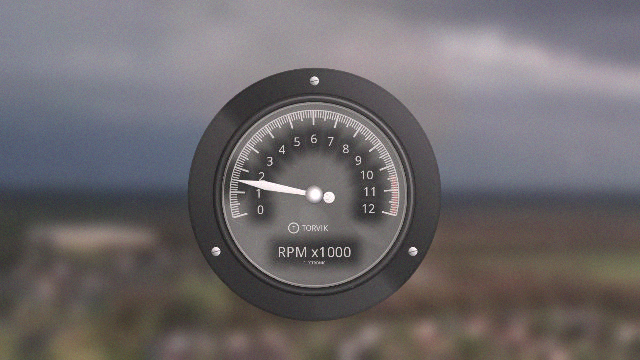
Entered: 1500 rpm
